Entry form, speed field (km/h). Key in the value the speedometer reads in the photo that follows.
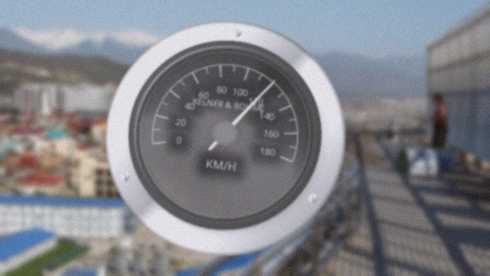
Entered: 120 km/h
